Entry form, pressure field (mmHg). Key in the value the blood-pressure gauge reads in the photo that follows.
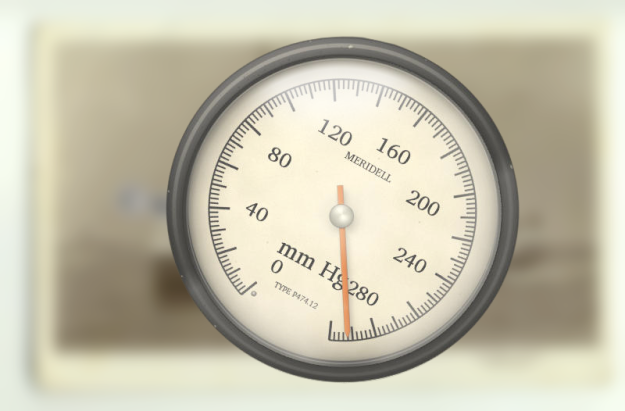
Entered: 292 mmHg
